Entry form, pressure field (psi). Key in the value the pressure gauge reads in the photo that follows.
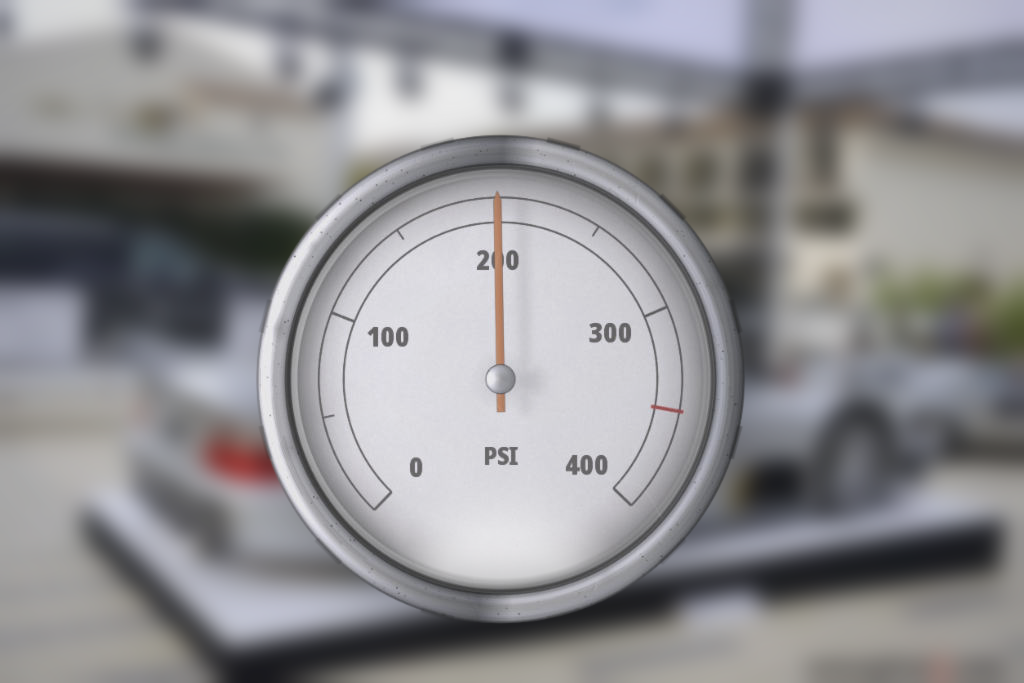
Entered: 200 psi
